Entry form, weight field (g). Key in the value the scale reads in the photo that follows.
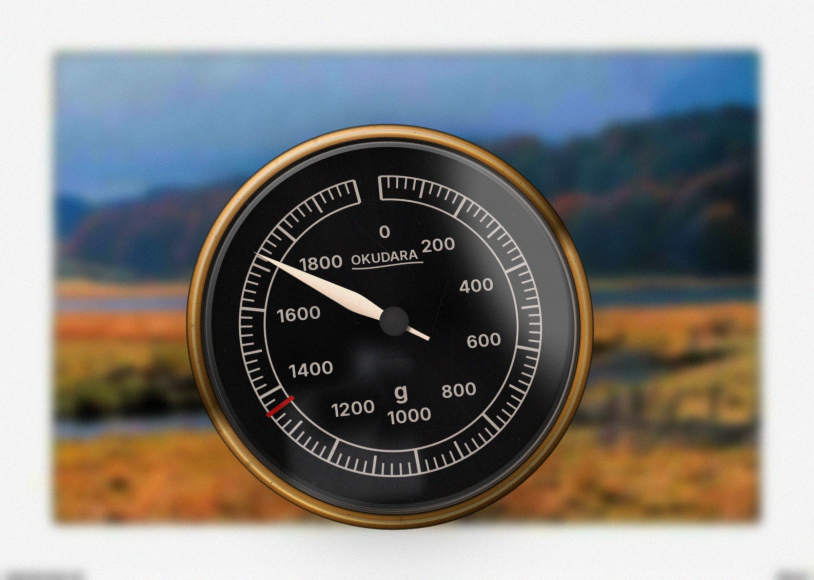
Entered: 1720 g
